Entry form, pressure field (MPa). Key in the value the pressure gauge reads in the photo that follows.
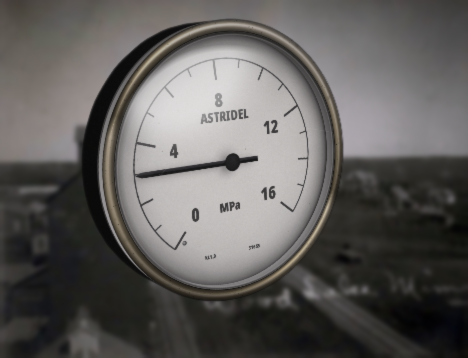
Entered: 3 MPa
